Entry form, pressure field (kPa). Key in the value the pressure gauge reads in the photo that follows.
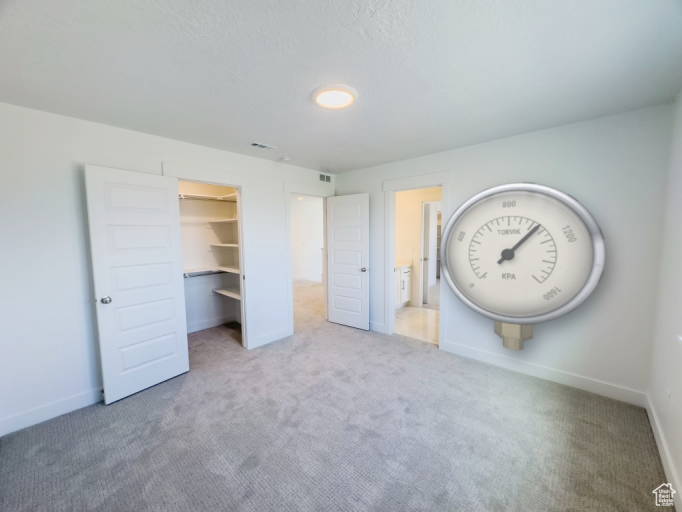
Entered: 1050 kPa
